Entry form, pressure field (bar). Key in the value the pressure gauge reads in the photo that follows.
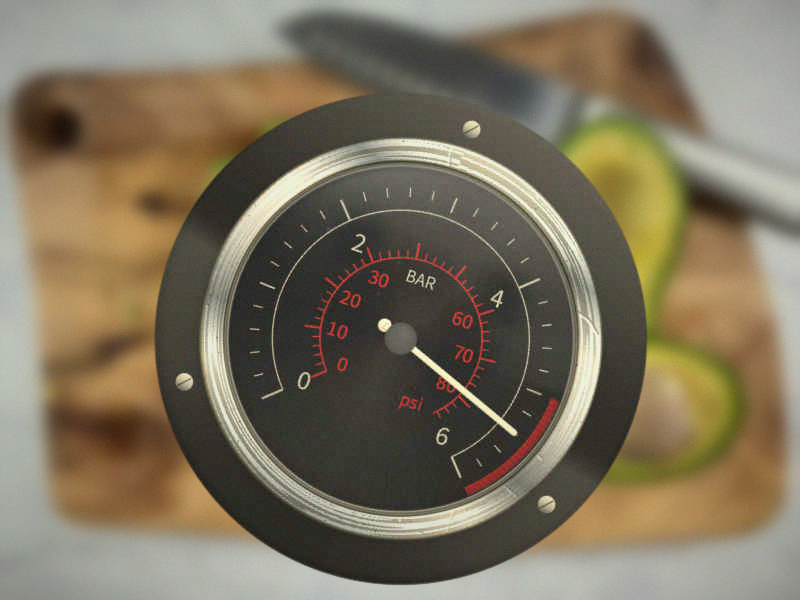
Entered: 5.4 bar
